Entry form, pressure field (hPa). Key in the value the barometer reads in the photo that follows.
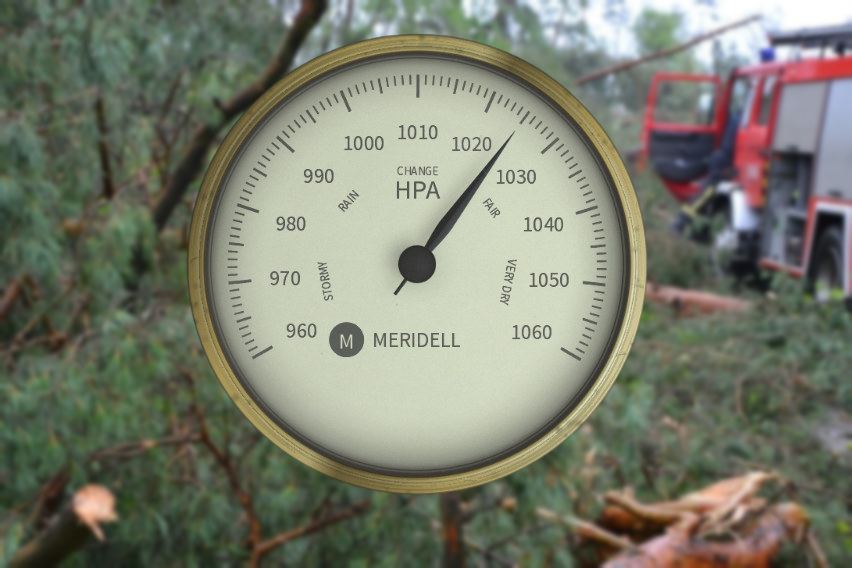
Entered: 1025 hPa
